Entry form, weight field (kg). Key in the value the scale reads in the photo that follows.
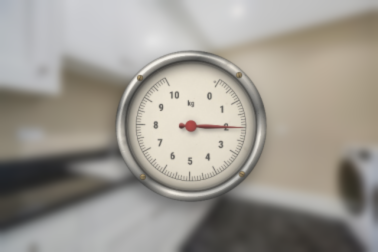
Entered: 2 kg
